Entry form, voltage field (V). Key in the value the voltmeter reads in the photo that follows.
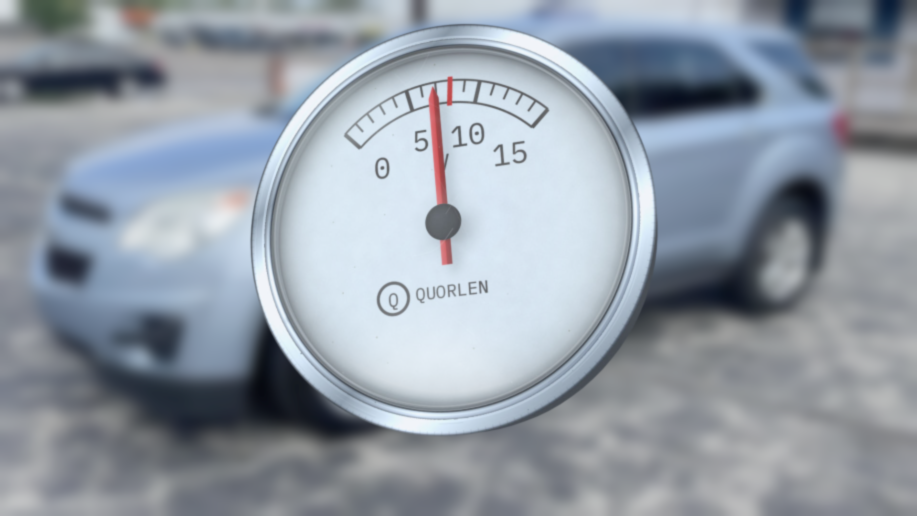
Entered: 7 V
